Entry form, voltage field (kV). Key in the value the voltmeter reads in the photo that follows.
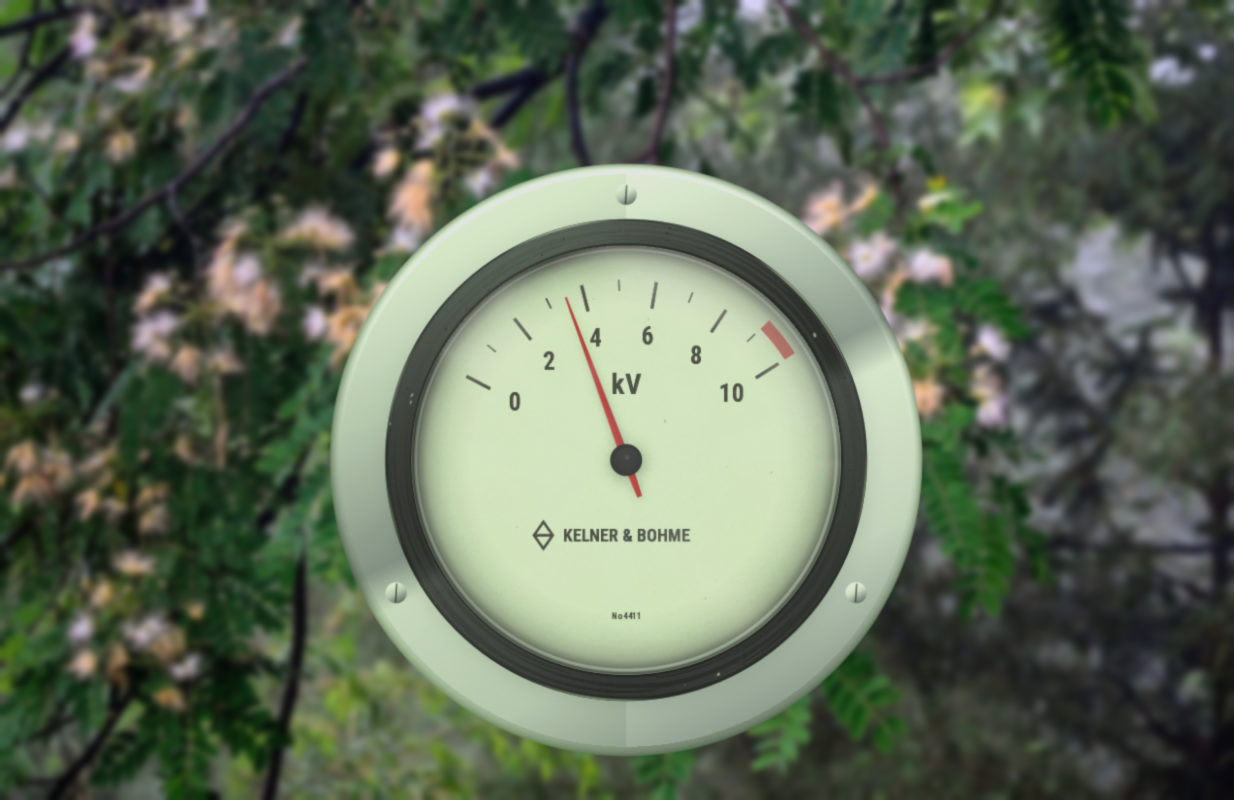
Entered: 3.5 kV
